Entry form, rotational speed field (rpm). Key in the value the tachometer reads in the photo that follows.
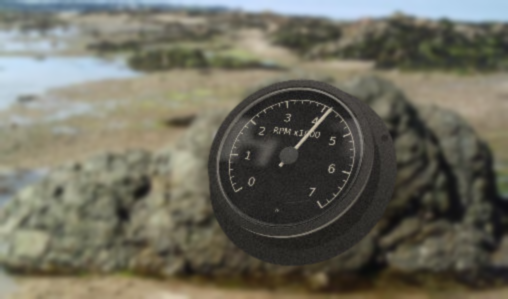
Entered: 4200 rpm
